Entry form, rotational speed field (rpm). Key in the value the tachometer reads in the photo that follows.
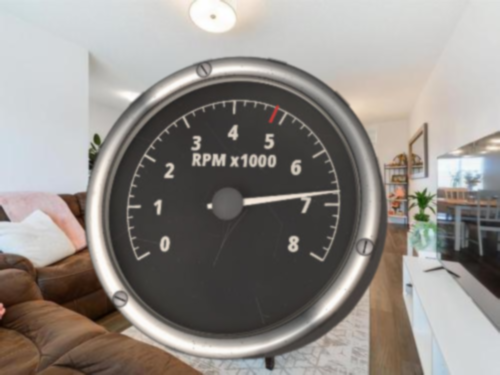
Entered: 6800 rpm
